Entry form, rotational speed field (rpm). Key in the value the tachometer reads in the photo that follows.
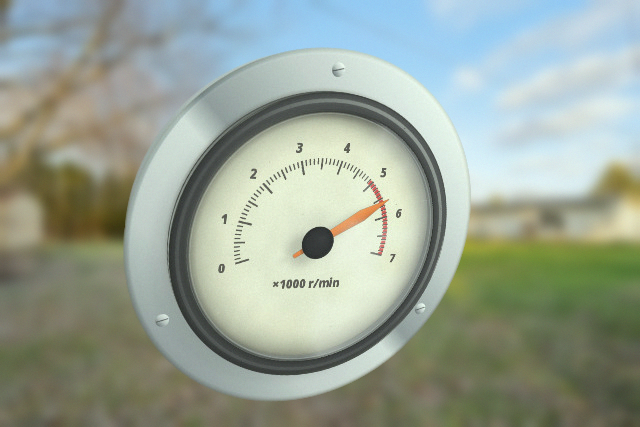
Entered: 5500 rpm
